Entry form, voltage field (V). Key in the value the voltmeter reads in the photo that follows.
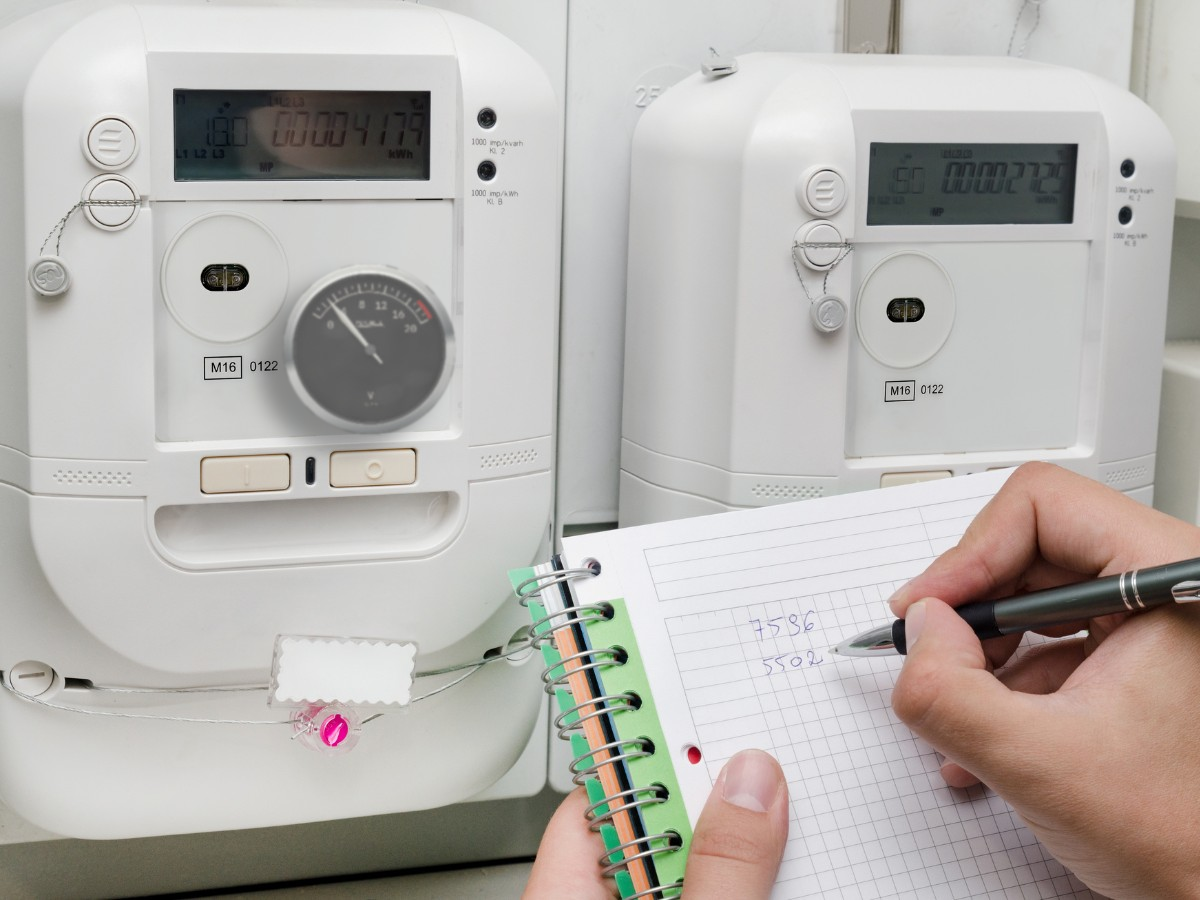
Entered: 3 V
